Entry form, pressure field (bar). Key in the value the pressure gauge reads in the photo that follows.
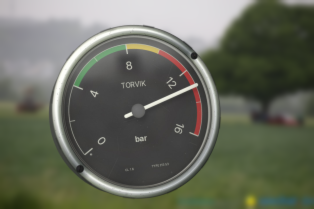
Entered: 13 bar
